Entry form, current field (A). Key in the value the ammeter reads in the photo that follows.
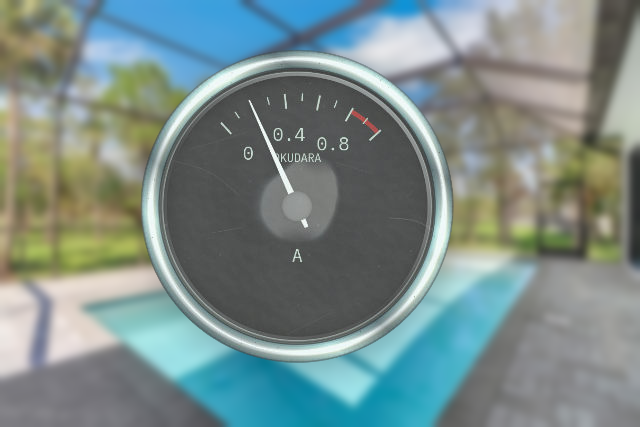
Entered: 0.2 A
